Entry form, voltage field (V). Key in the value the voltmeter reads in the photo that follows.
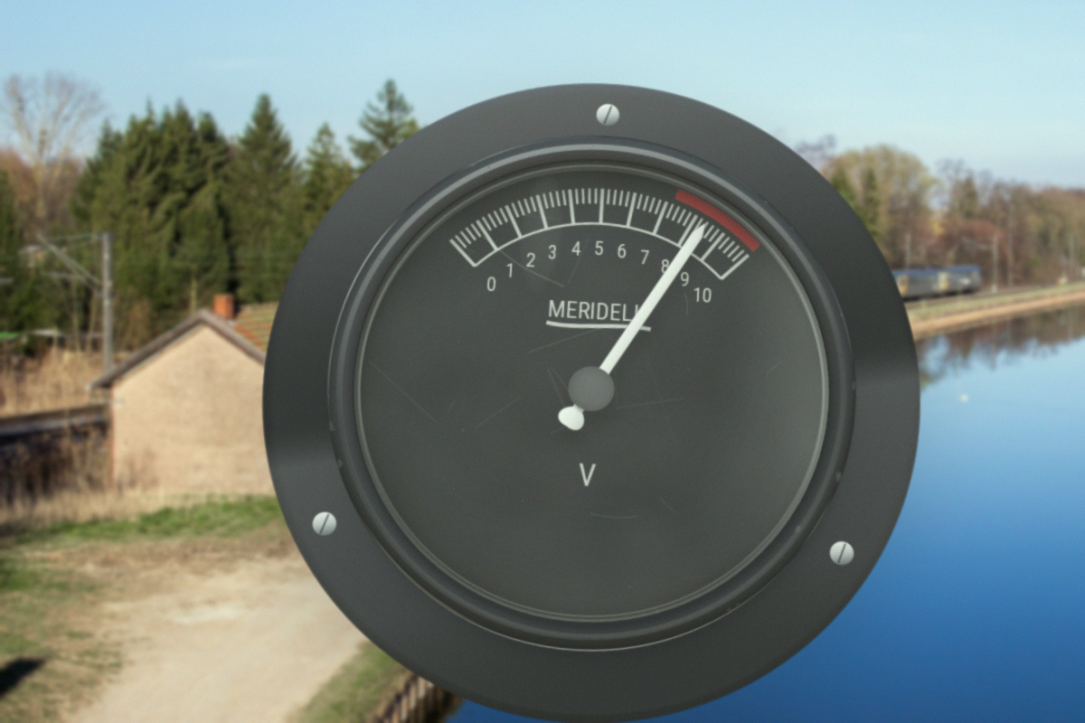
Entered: 8.4 V
